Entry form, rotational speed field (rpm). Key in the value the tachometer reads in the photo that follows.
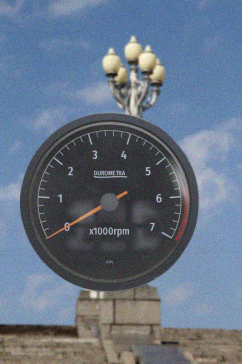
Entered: 0 rpm
